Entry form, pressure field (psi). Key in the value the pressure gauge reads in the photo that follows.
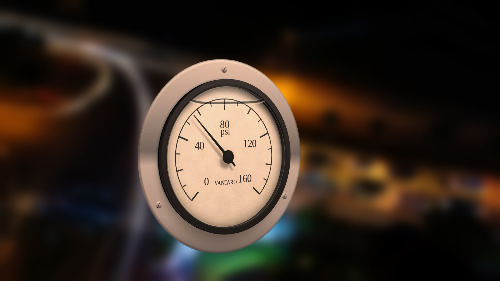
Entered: 55 psi
